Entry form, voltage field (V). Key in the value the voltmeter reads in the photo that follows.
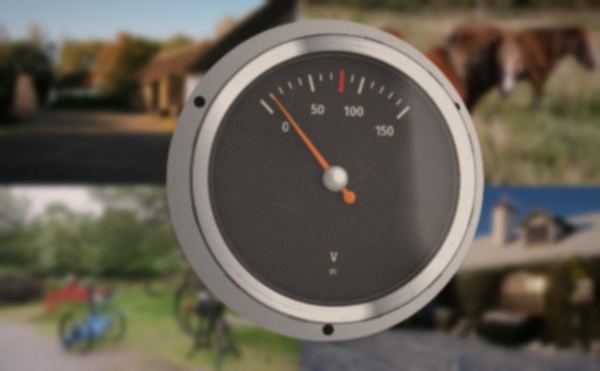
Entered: 10 V
